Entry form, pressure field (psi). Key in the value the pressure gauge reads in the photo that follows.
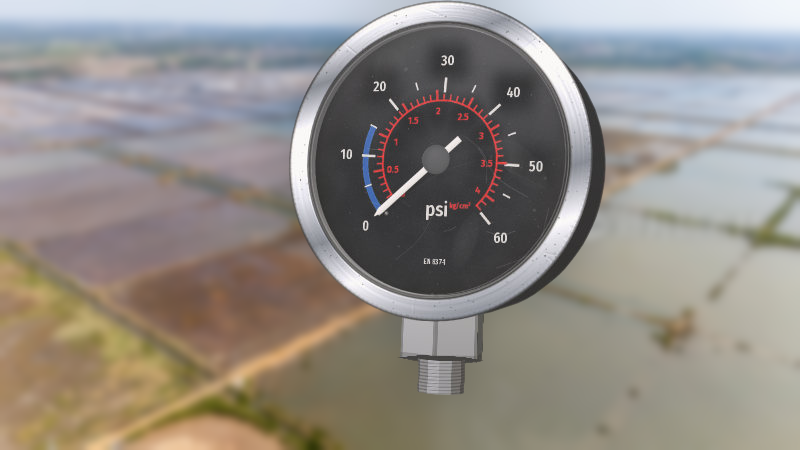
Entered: 0 psi
